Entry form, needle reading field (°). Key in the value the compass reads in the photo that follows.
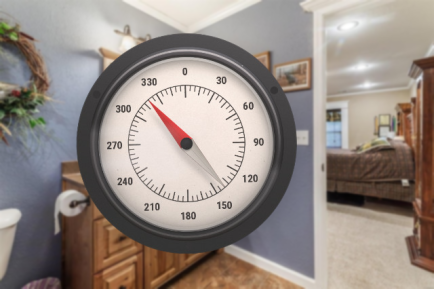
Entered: 320 °
